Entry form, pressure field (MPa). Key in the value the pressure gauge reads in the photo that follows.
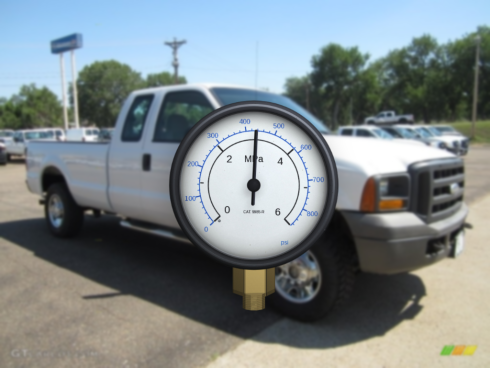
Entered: 3 MPa
